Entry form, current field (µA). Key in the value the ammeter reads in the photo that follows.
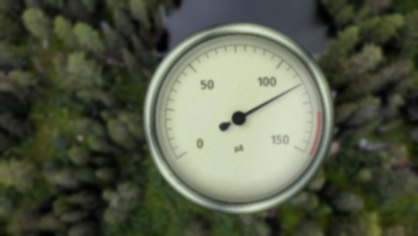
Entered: 115 µA
